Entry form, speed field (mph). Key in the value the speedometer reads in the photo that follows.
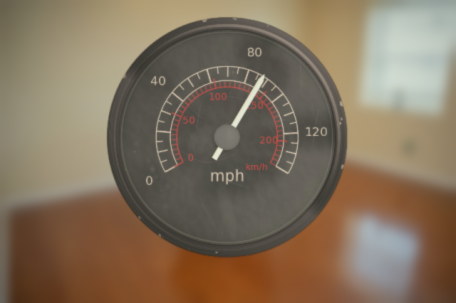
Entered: 87.5 mph
